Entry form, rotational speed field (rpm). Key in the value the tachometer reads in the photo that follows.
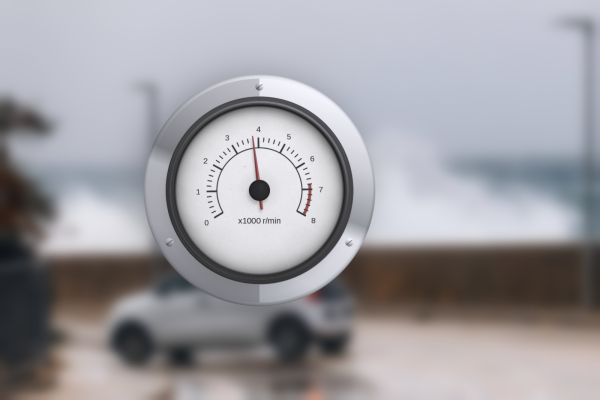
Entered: 3800 rpm
